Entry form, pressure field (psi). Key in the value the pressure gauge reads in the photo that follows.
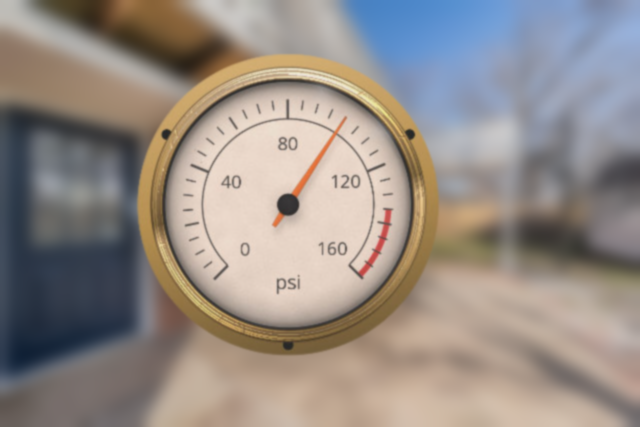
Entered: 100 psi
